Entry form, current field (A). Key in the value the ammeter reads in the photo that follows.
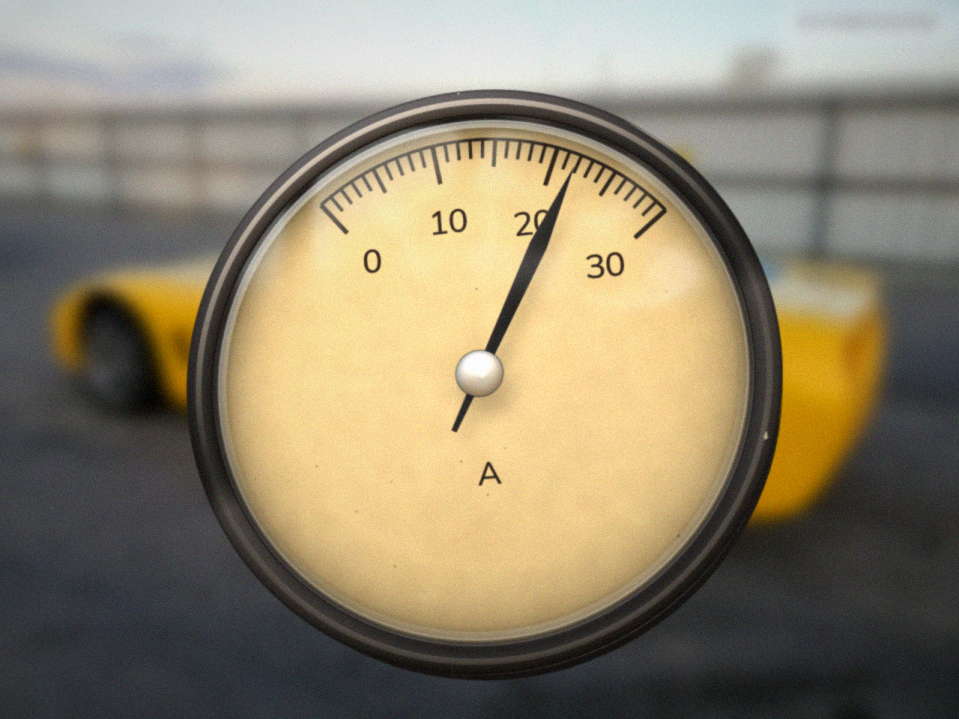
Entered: 22 A
